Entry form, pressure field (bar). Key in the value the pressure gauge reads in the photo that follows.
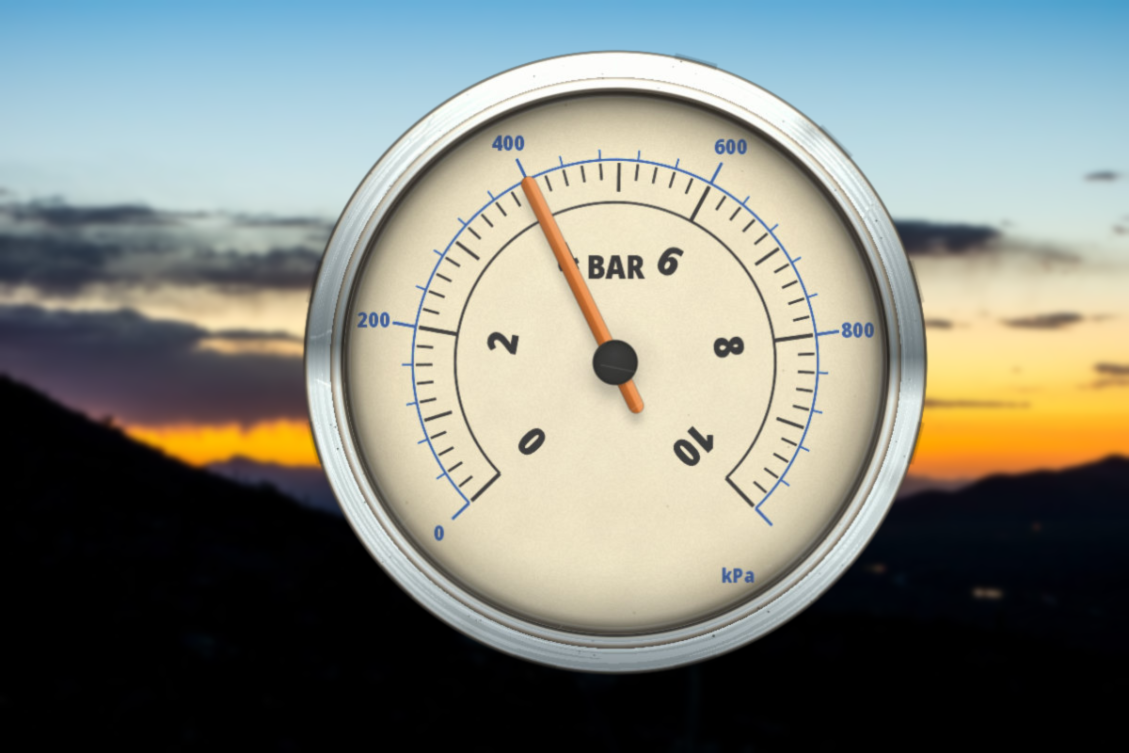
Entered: 4 bar
